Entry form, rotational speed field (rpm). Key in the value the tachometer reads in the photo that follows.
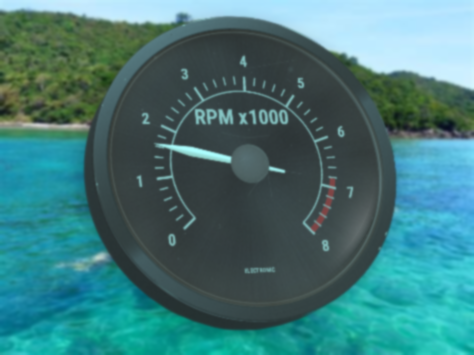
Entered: 1600 rpm
